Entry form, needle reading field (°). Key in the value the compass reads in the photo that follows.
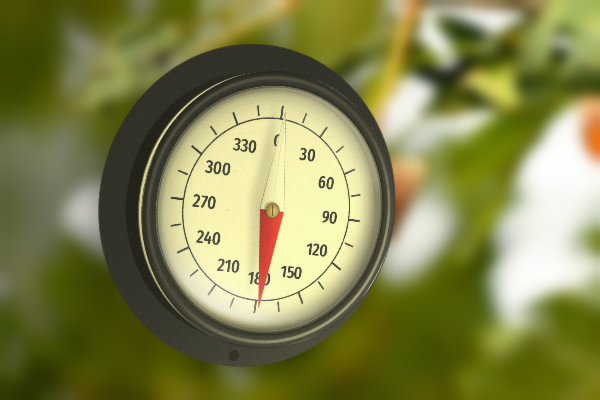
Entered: 180 °
